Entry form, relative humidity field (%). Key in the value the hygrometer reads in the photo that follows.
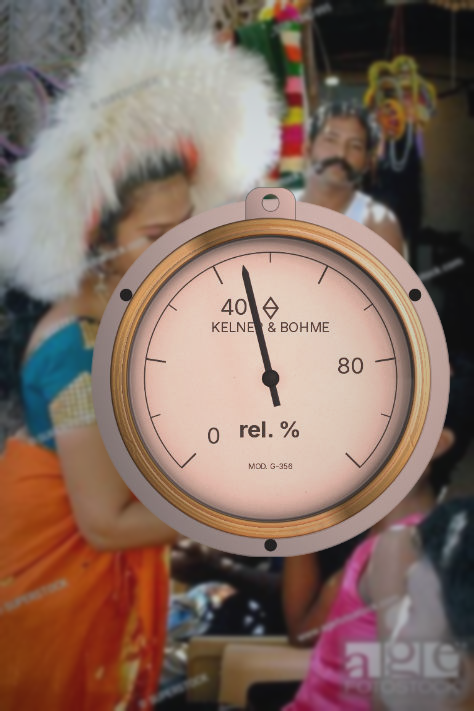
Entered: 45 %
